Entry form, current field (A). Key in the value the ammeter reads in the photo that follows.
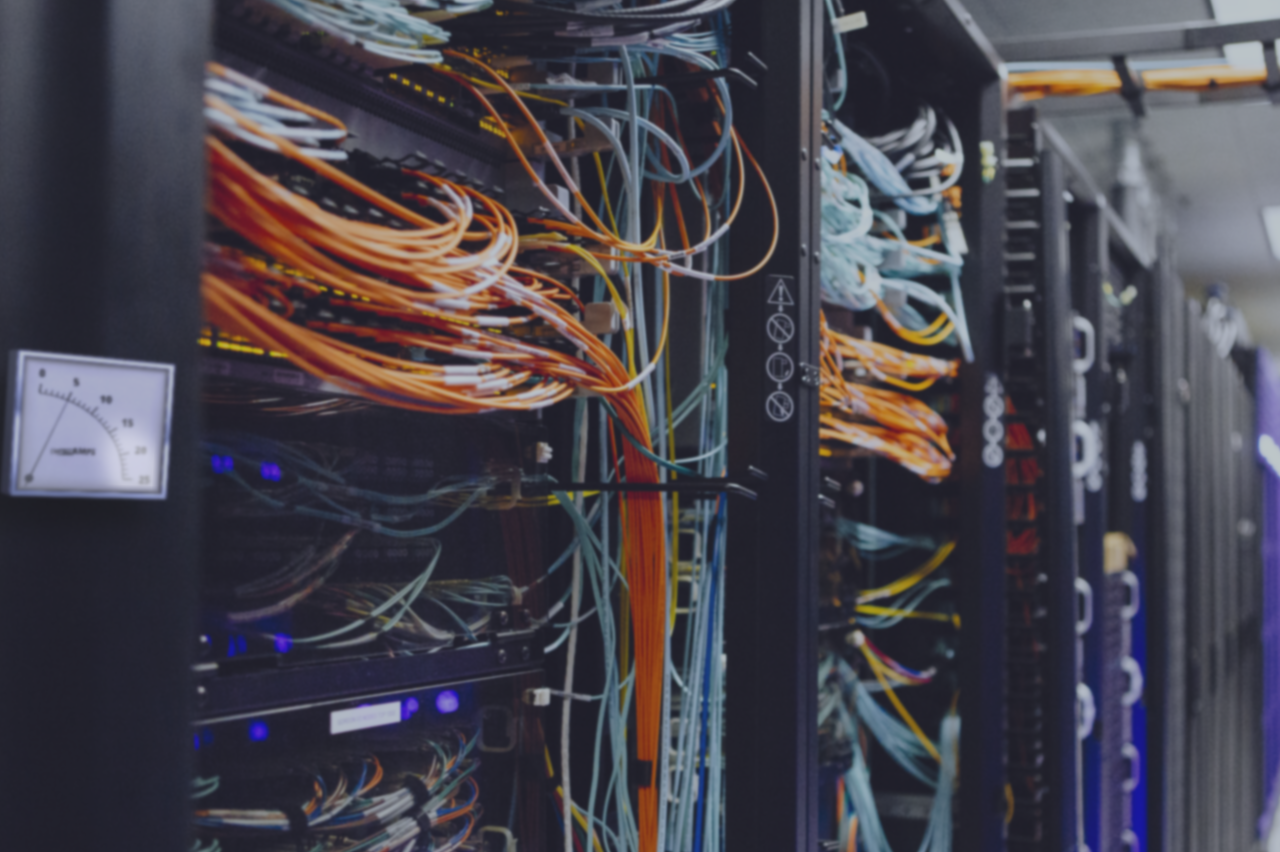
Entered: 5 A
